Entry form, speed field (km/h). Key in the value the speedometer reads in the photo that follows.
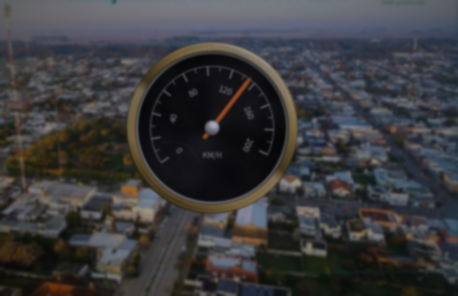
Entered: 135 km/h
